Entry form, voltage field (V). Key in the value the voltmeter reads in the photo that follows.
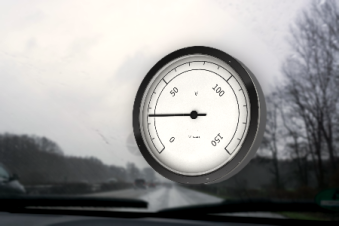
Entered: 25 V
